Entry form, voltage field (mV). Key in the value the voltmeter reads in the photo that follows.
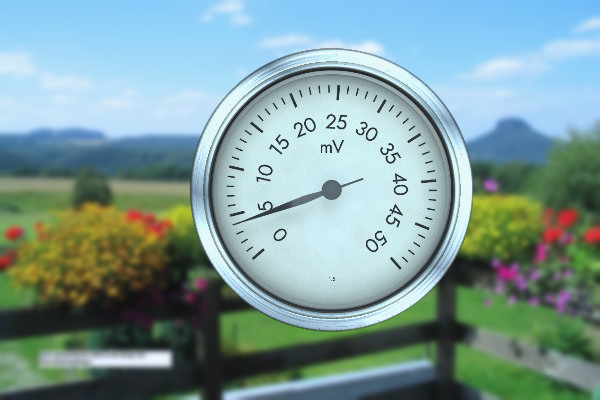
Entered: 4 mV
